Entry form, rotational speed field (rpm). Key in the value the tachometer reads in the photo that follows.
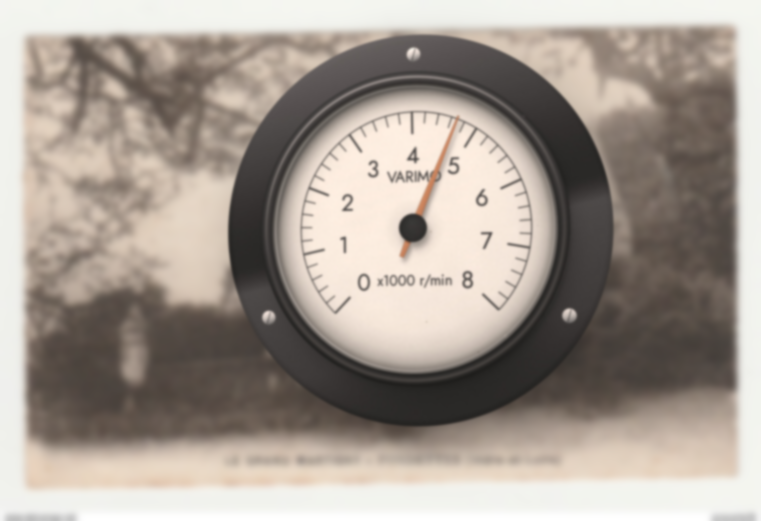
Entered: 4700 rpm
